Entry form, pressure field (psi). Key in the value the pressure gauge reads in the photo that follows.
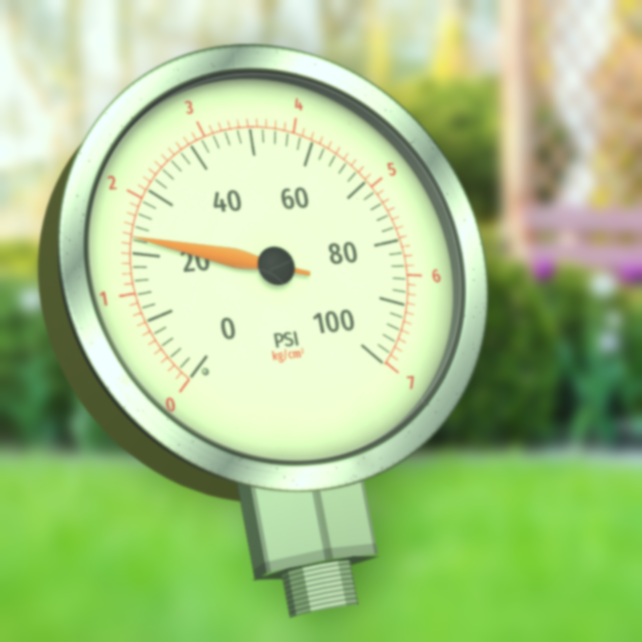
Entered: 22 psi
